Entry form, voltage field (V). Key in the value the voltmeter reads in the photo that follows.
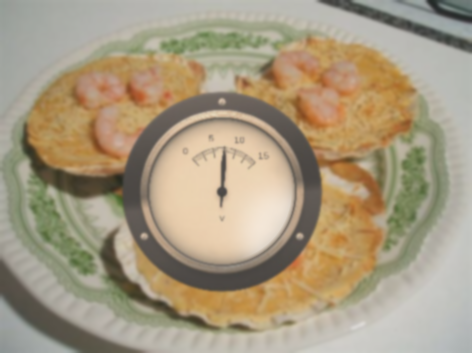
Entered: 7.5 V
